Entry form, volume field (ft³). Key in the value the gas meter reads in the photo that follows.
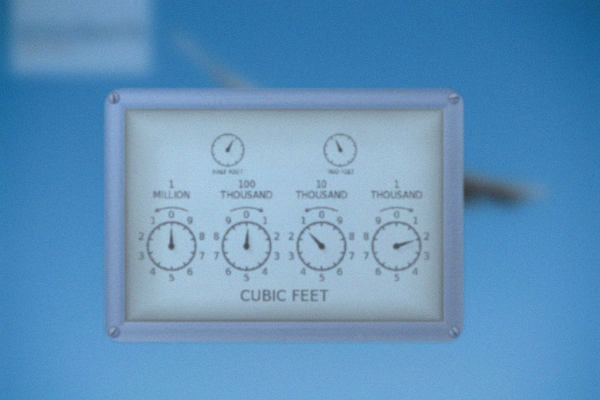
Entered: 1200 ft³
